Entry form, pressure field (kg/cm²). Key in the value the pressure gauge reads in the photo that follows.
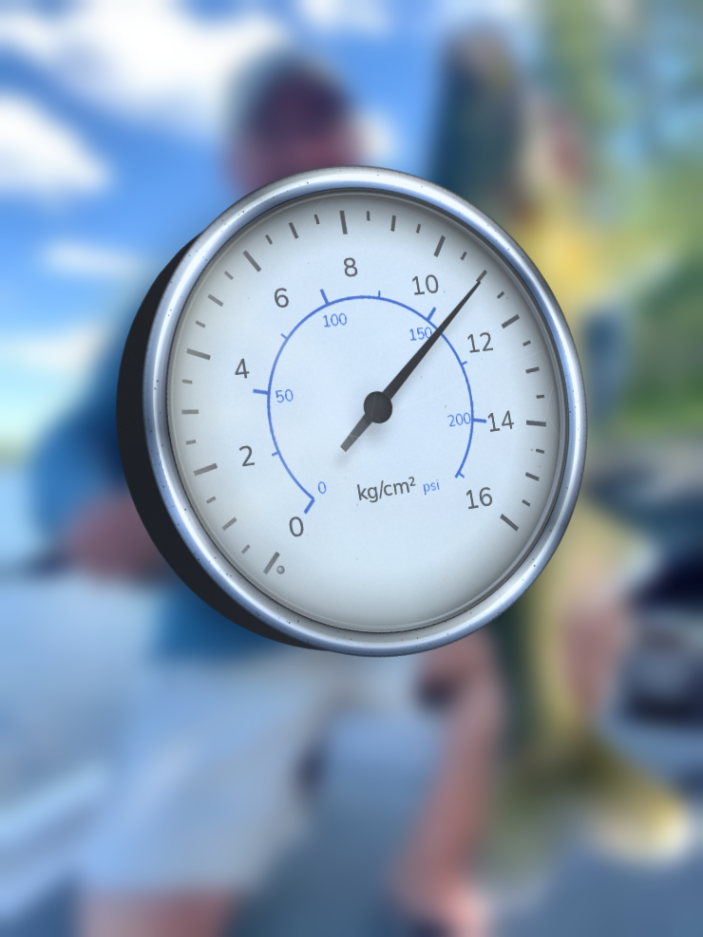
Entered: 11 kg/cm²
